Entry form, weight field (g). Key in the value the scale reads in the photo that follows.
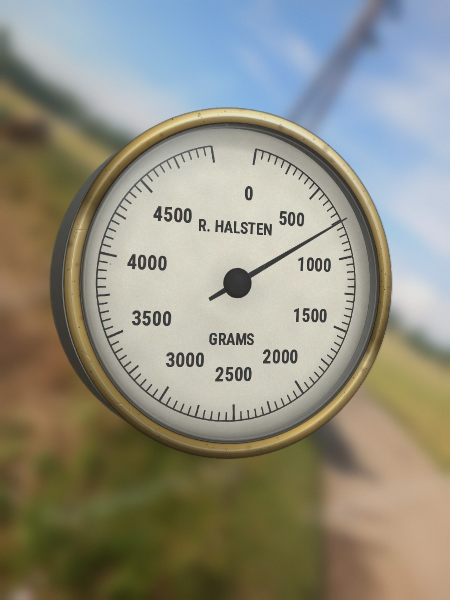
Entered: 750 g
